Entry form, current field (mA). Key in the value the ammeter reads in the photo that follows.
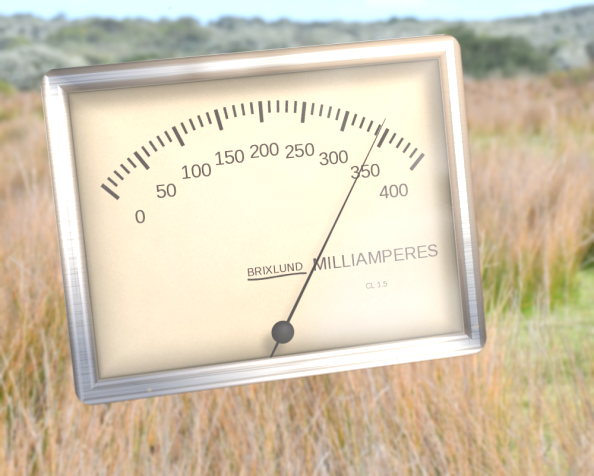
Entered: 340 mA
